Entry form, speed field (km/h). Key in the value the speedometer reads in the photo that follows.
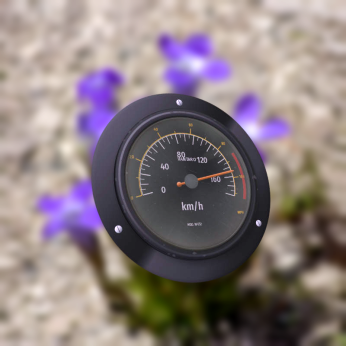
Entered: 155 km/h
